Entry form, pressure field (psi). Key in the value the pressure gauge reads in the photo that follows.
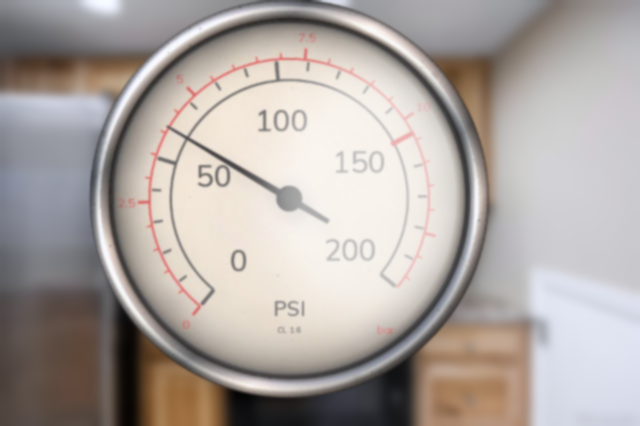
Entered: 60 psi
